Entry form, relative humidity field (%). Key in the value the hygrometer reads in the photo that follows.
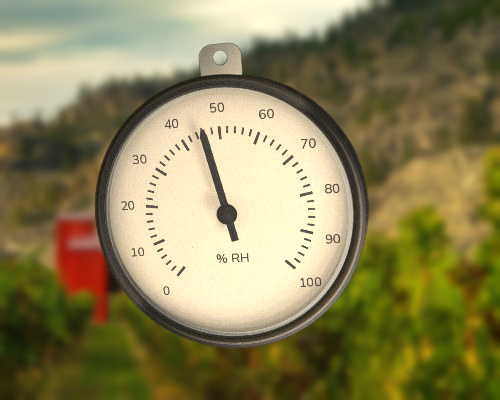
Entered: 46 %
